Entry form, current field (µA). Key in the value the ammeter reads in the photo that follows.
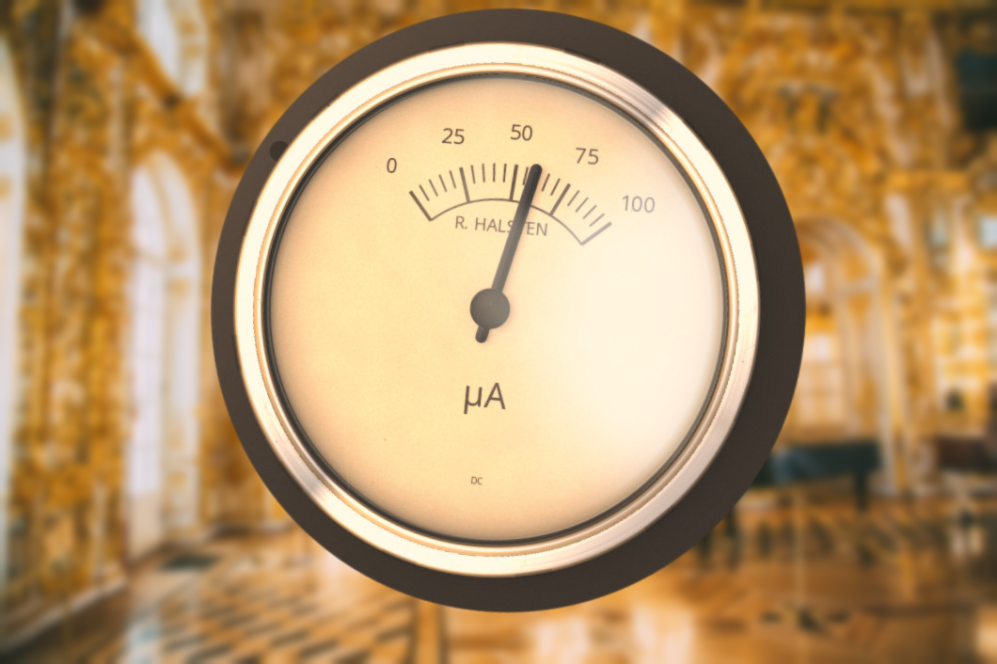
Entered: 60 µA
